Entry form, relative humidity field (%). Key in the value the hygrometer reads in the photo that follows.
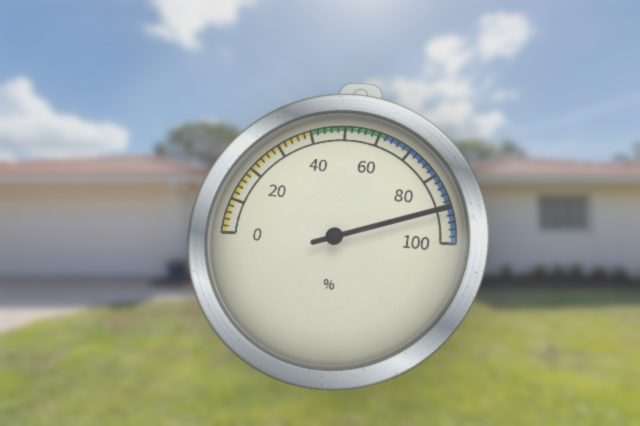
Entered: 90 %
